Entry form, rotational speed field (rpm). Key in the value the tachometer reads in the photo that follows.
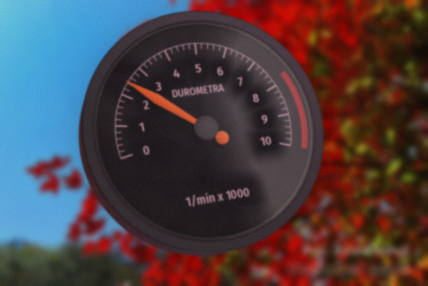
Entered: 2400 rpm
